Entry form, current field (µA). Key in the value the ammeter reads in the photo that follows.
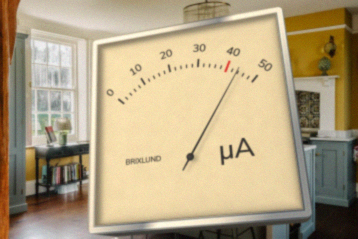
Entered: 44 µA
